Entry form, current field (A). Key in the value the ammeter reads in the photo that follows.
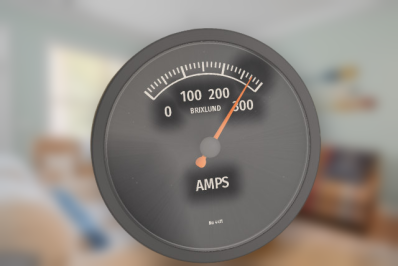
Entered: 270 A
